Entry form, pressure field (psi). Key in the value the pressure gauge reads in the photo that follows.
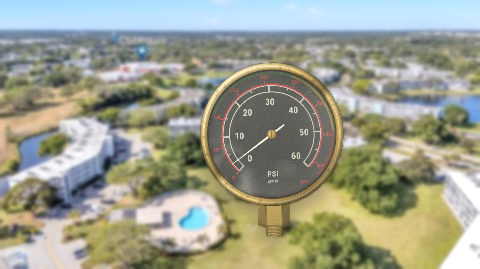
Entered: 2.5 psi
